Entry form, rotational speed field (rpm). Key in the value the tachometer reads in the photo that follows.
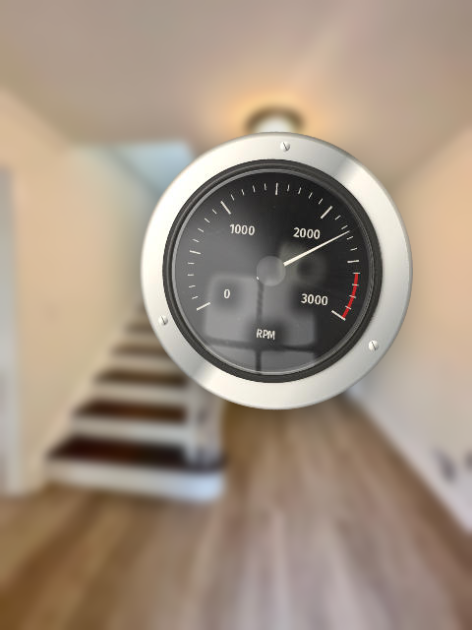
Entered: 2250 rpm
